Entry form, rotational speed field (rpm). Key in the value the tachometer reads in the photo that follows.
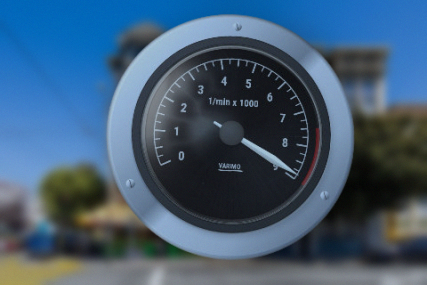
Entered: 8875 rpm
